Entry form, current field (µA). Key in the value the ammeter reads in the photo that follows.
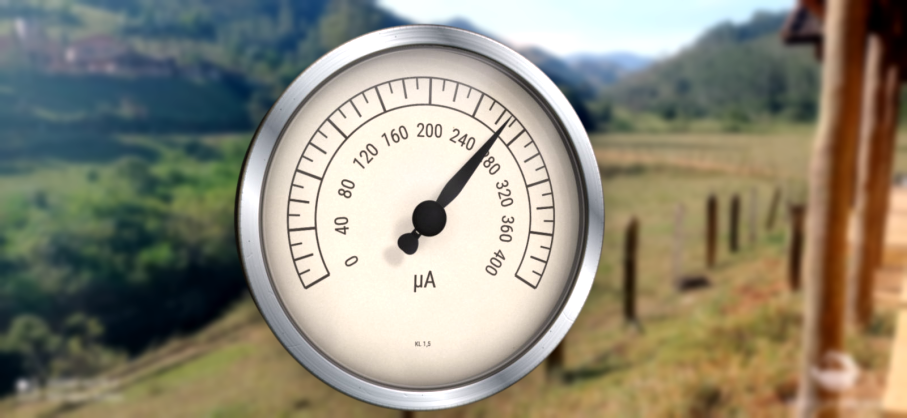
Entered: 265 µA
